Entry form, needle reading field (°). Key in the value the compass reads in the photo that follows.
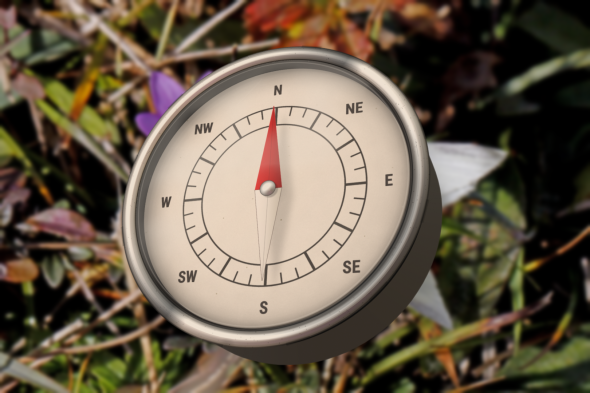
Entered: 0 °
